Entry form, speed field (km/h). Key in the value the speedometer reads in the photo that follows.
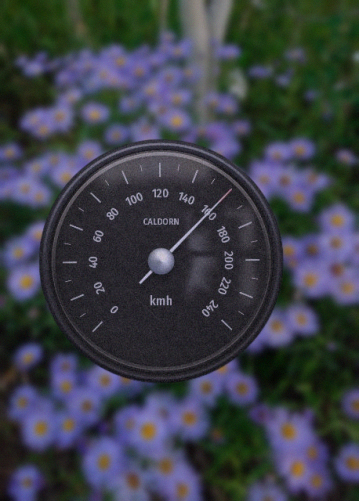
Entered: 160 km/h
